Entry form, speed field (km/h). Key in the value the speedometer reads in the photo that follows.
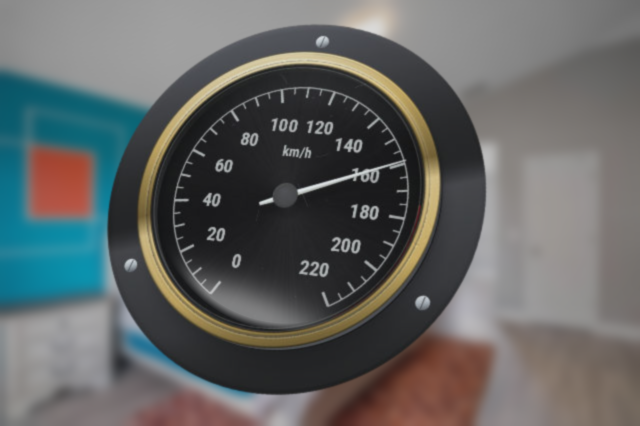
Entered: 160 km/h
